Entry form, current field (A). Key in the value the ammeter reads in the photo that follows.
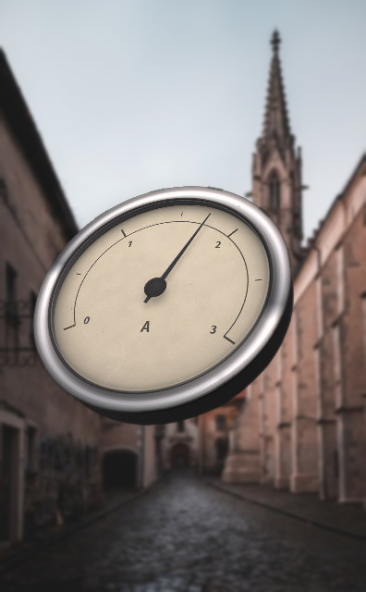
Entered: 1.75 A
